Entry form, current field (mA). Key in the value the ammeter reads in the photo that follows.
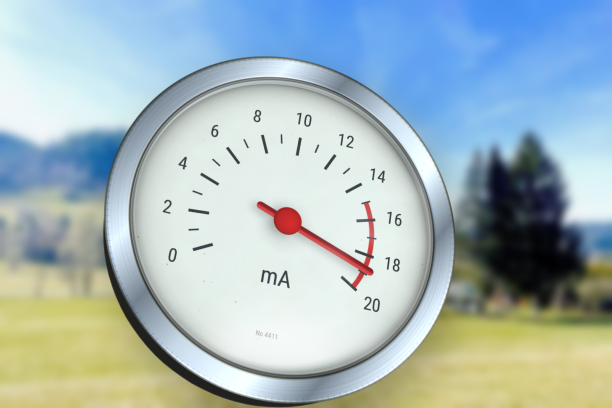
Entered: 19 mA
